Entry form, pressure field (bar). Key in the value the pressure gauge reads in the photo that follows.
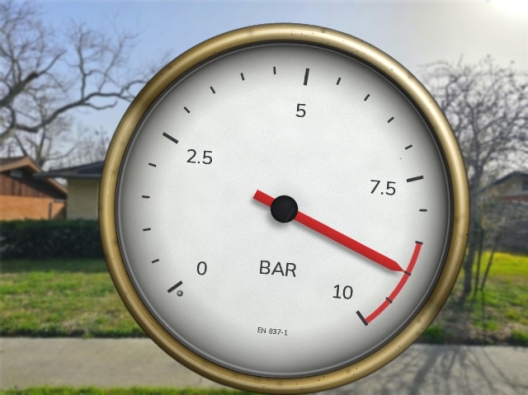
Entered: 9 bar
